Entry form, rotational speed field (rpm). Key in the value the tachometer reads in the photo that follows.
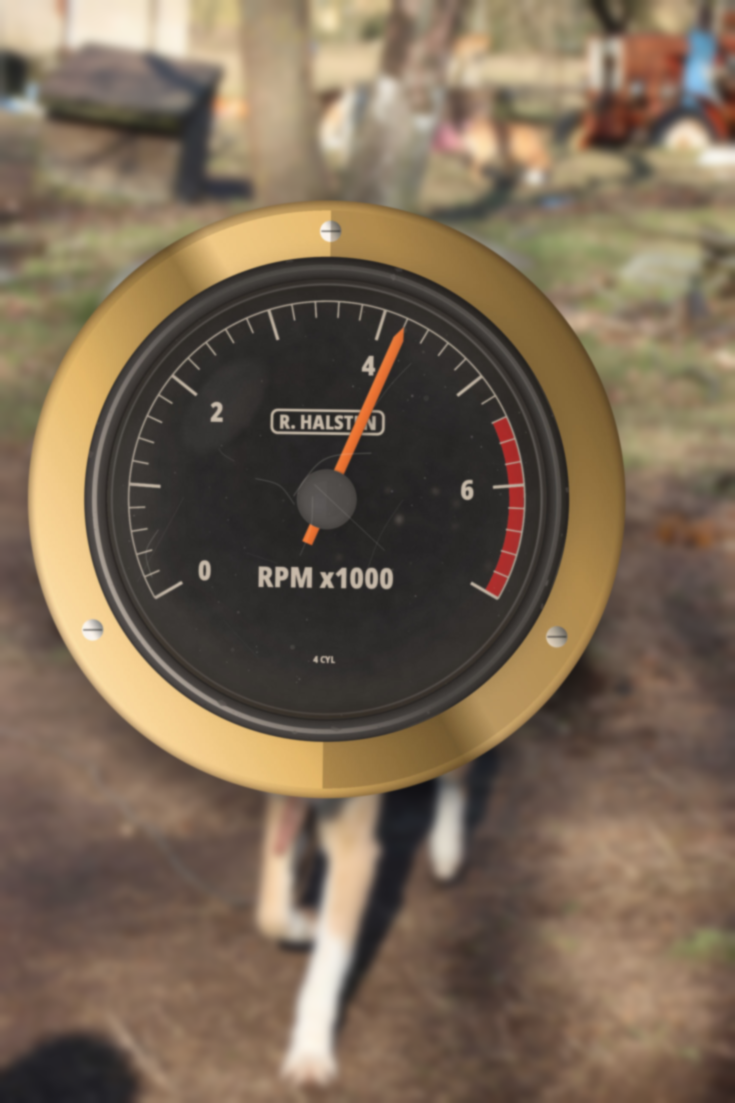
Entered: 4200 rpm
